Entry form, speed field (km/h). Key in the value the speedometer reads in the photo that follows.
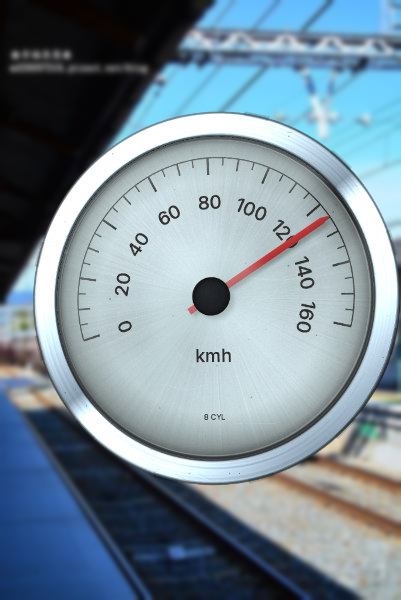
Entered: 125 km/h
